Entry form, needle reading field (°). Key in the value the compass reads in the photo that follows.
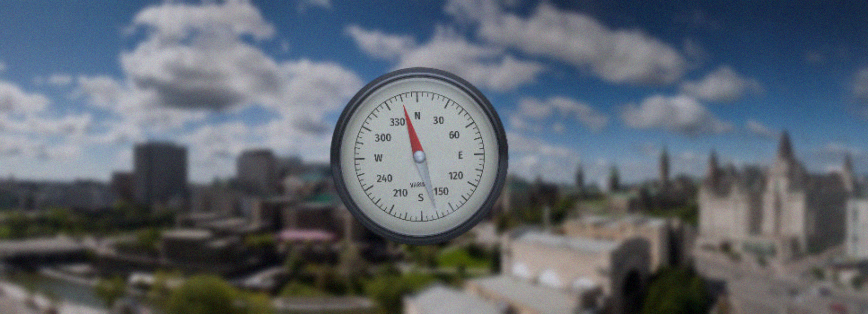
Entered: 345 °
